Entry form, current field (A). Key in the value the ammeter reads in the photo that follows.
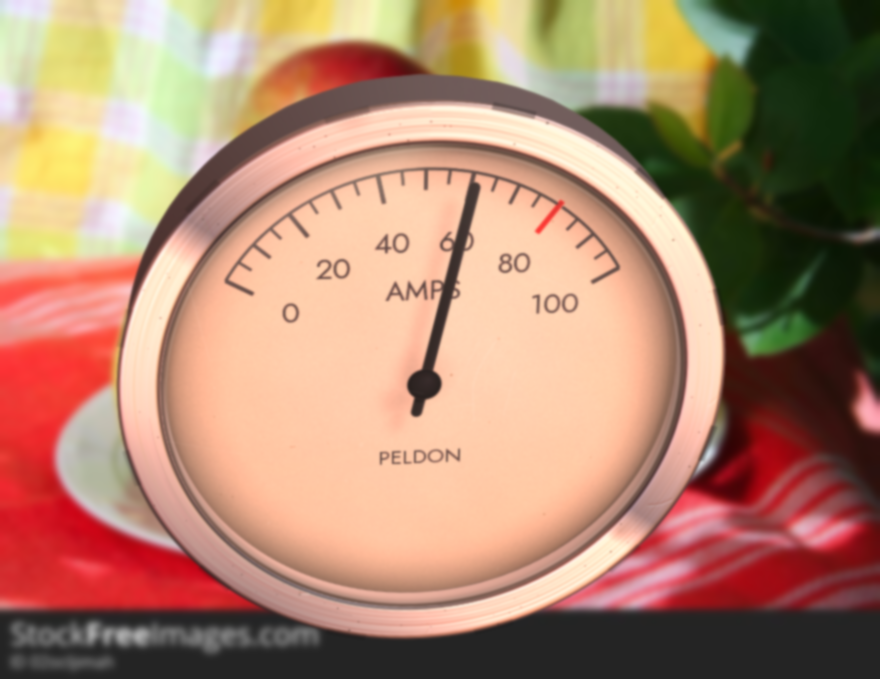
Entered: 60 A
